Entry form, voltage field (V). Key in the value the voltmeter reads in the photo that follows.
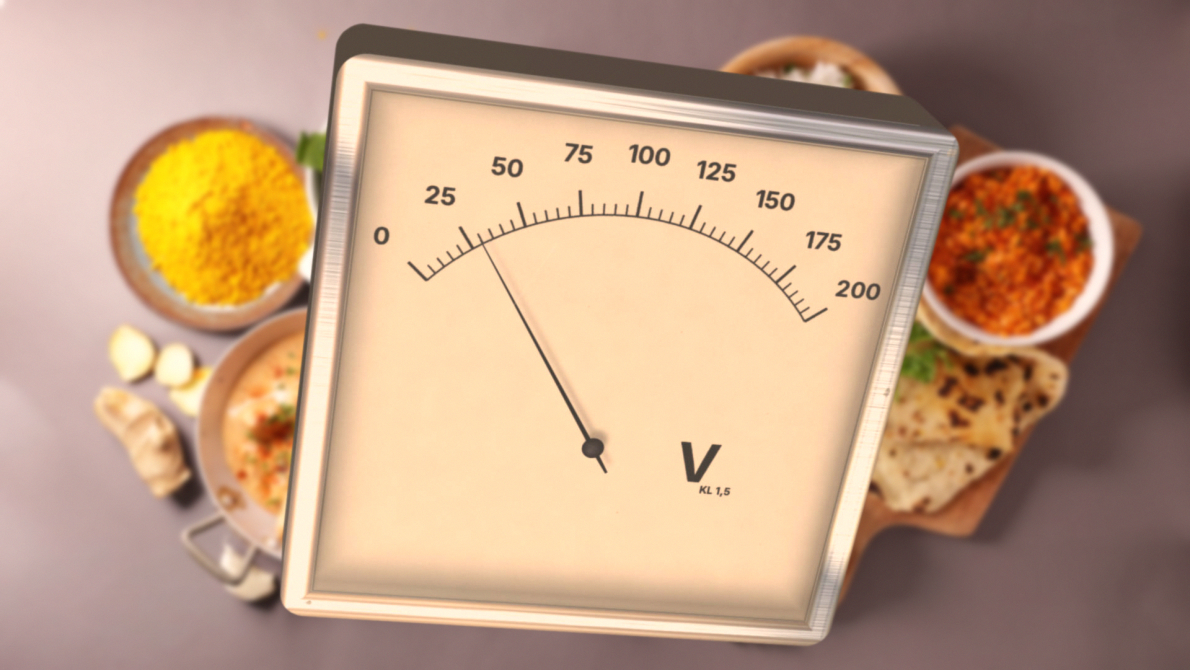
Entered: 30 V
